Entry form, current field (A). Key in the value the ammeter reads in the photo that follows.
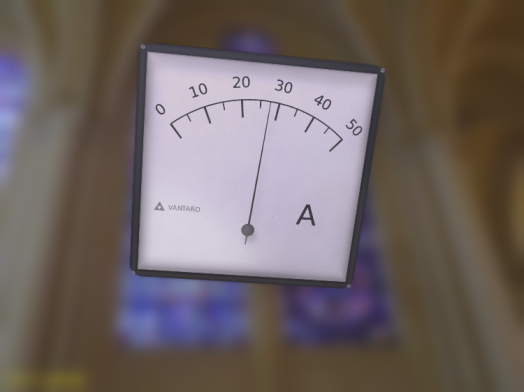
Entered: 27.5 A
